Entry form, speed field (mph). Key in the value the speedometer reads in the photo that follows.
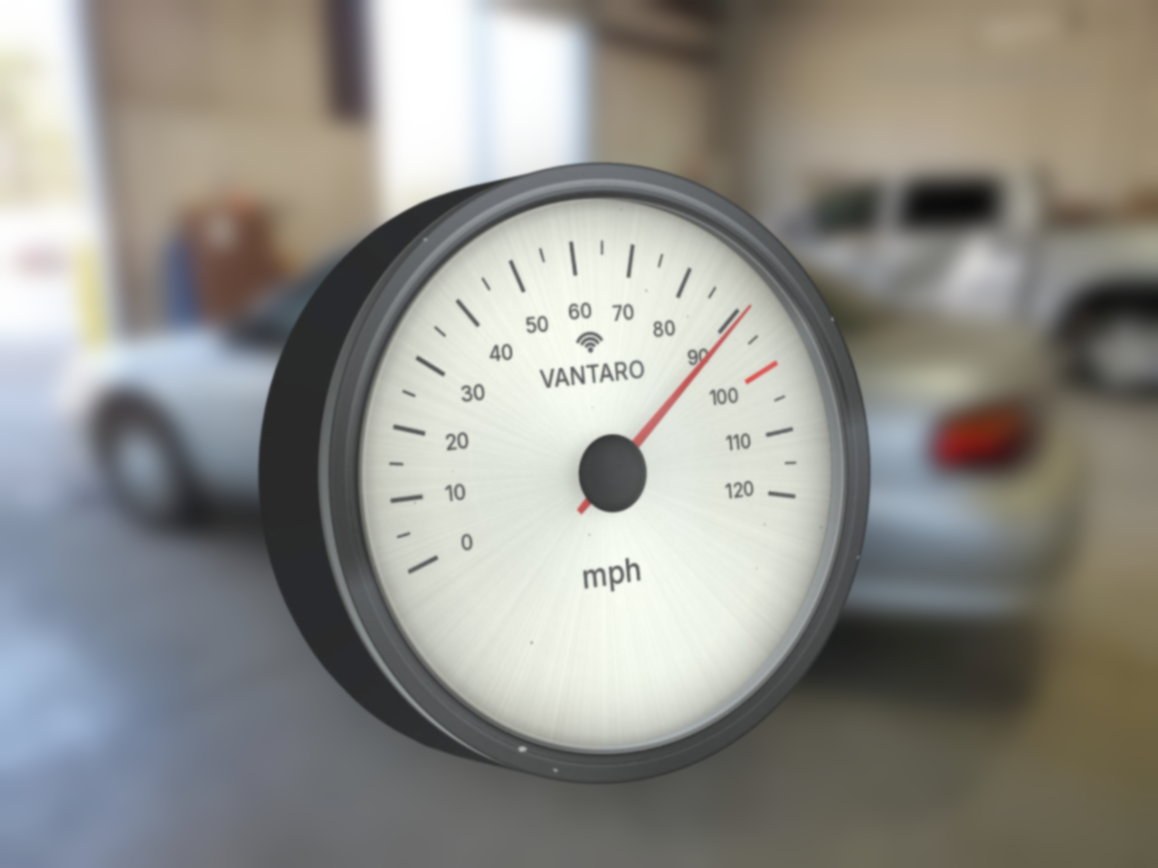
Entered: 90 mph
